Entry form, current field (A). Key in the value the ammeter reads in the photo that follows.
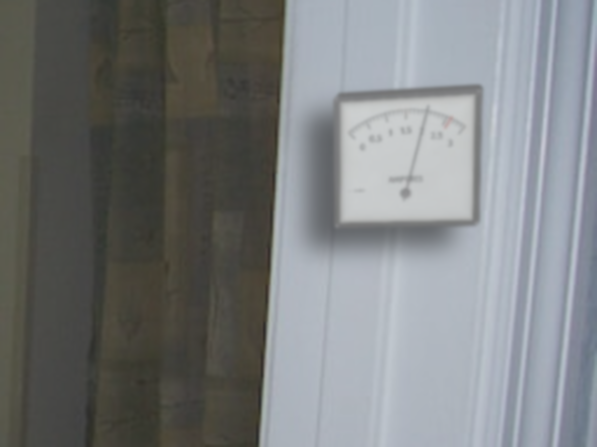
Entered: 2 A
